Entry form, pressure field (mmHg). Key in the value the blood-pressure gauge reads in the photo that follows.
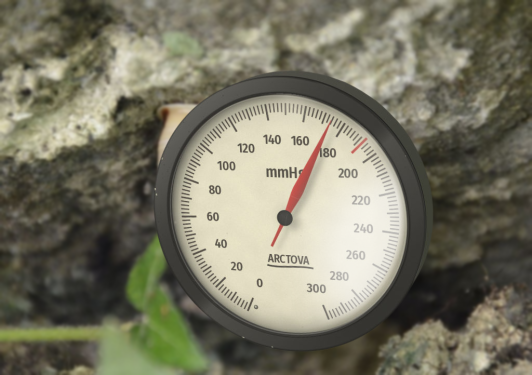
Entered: 174 mmHg
